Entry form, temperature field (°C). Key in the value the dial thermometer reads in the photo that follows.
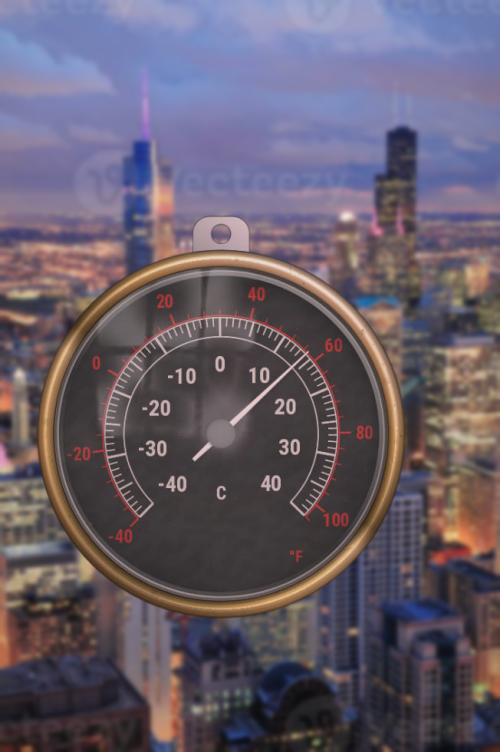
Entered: 14 °C
